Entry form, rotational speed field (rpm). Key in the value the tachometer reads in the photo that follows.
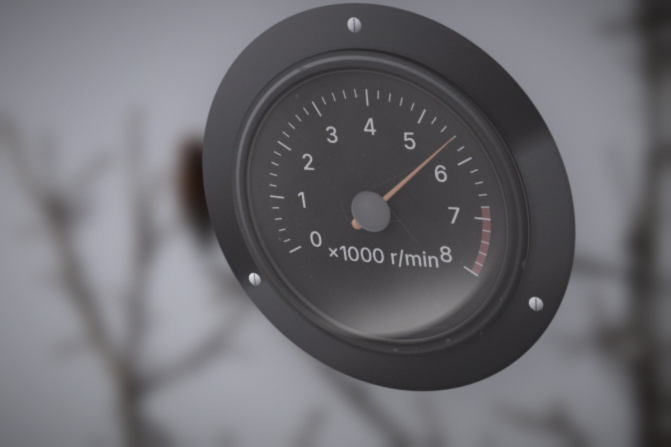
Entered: 5600 rpm
